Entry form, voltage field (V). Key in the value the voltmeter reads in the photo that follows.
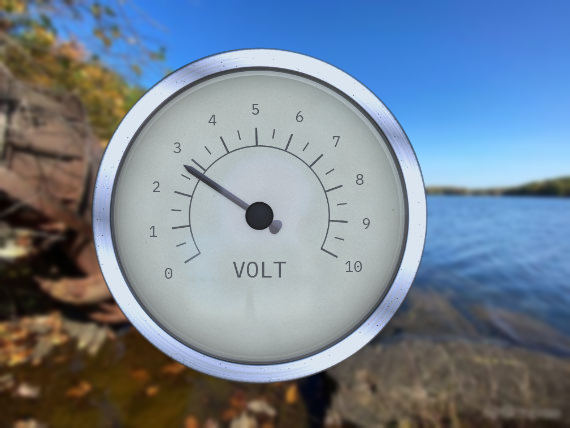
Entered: 2.75 V
